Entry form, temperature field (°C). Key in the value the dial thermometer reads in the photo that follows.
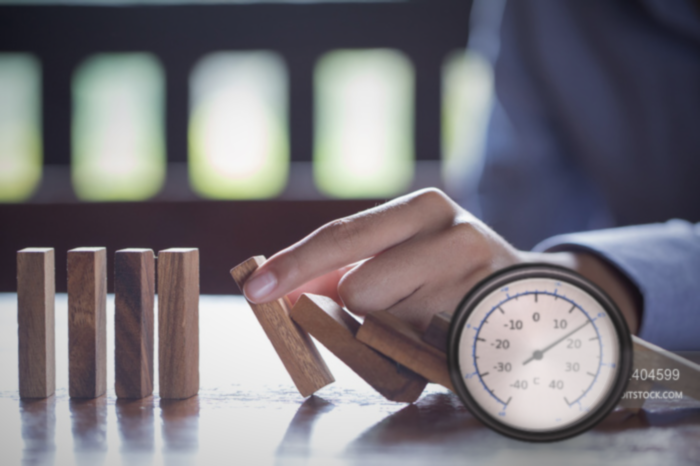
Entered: 15 °C
